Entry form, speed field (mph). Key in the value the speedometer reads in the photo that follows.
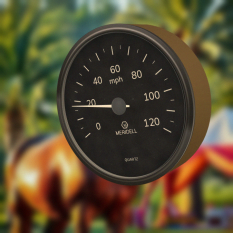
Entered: 17.5 mph
